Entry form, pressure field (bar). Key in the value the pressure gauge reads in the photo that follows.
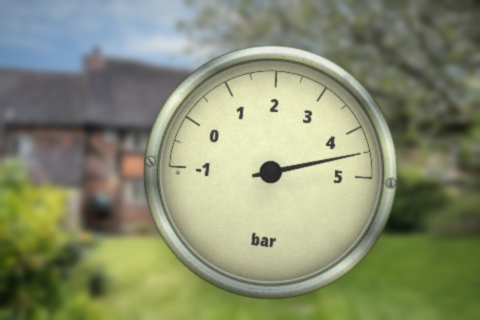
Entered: 4.5 bar
